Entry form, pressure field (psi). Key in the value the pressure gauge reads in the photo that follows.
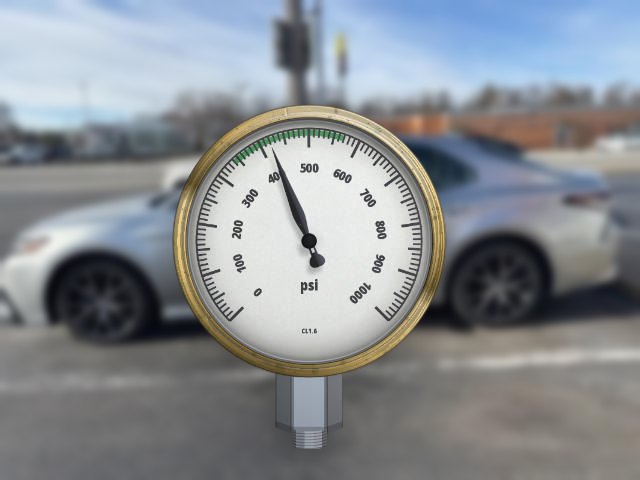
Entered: 420 psi
